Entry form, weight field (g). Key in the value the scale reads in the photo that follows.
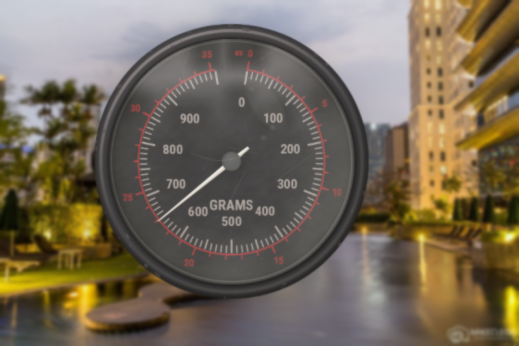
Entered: 650 g
